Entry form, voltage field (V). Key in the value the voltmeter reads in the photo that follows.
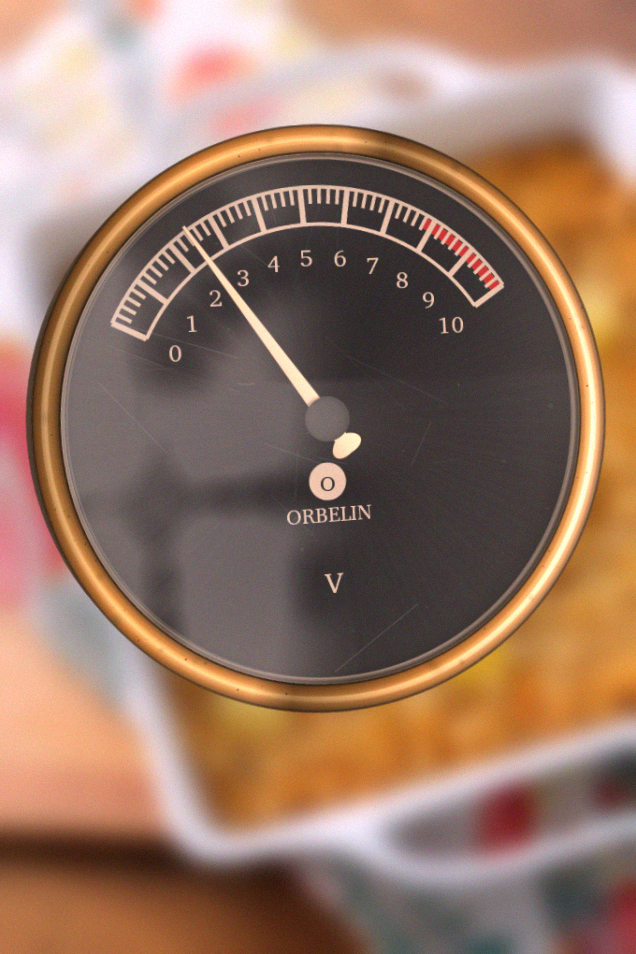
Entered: 2.4 V
